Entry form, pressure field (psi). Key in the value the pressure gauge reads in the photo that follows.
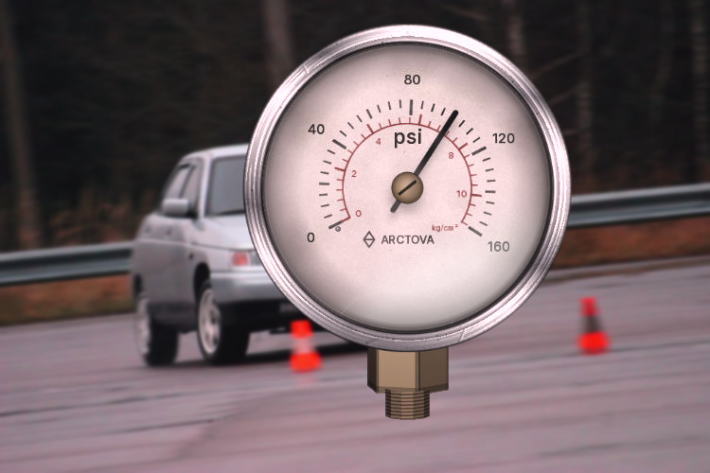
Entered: 100 psi
